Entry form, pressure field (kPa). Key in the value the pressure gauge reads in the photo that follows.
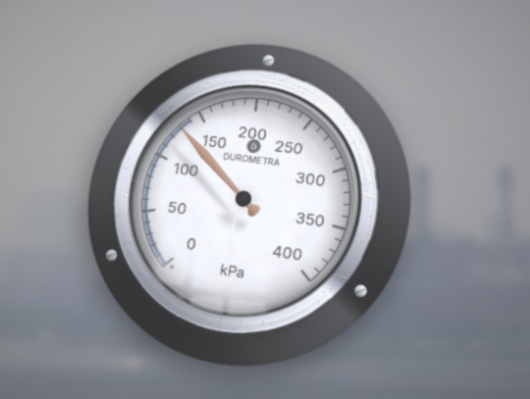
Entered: 130 kPa
